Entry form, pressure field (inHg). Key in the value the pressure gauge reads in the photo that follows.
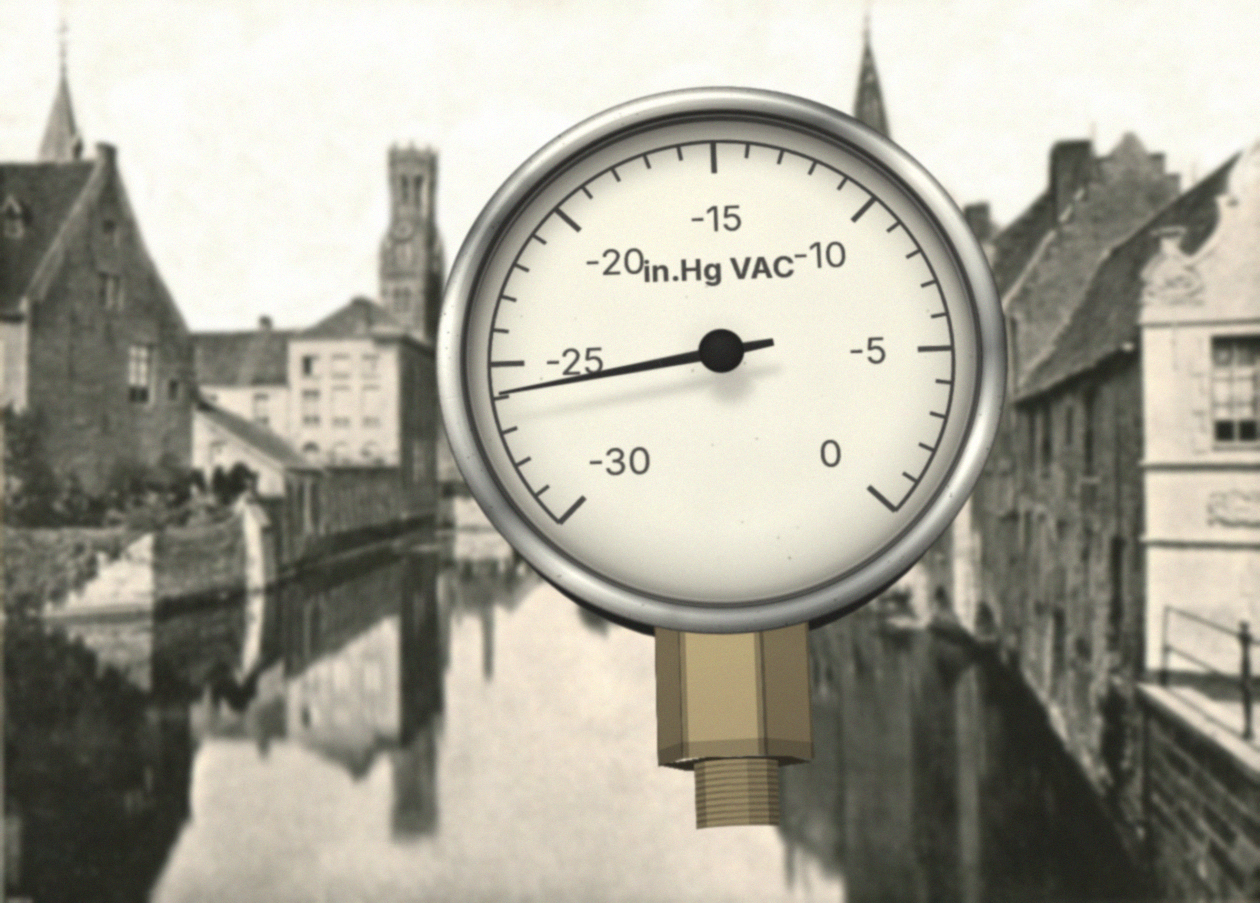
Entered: -26 inHg
